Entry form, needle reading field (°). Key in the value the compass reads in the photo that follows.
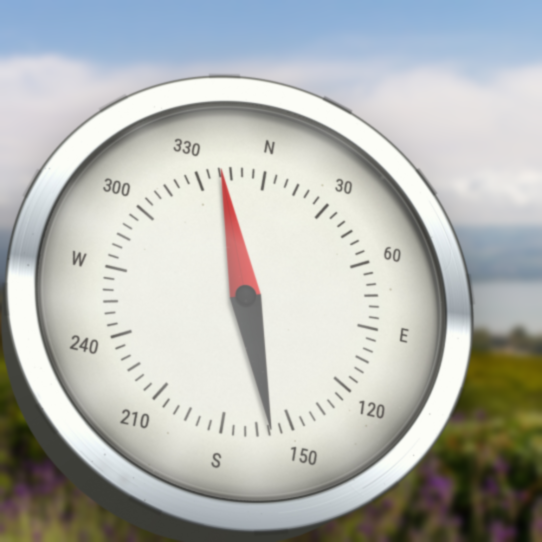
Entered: 340 °
